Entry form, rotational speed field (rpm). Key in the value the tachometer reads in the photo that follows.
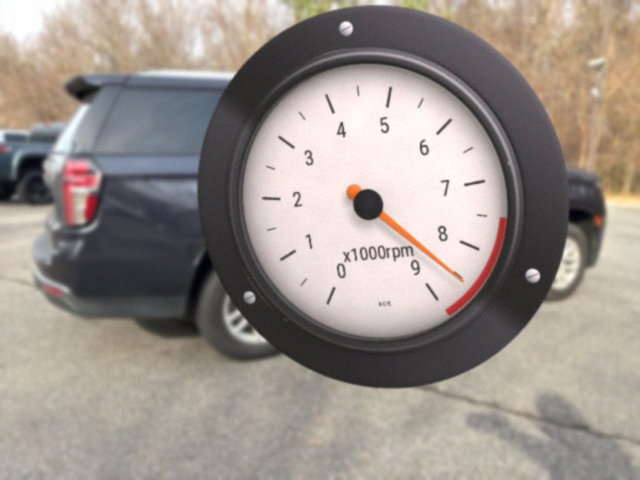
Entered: 8500 rpm
